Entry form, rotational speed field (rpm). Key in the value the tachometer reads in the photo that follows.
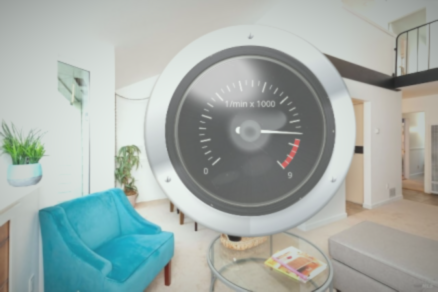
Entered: 7500 rpm
